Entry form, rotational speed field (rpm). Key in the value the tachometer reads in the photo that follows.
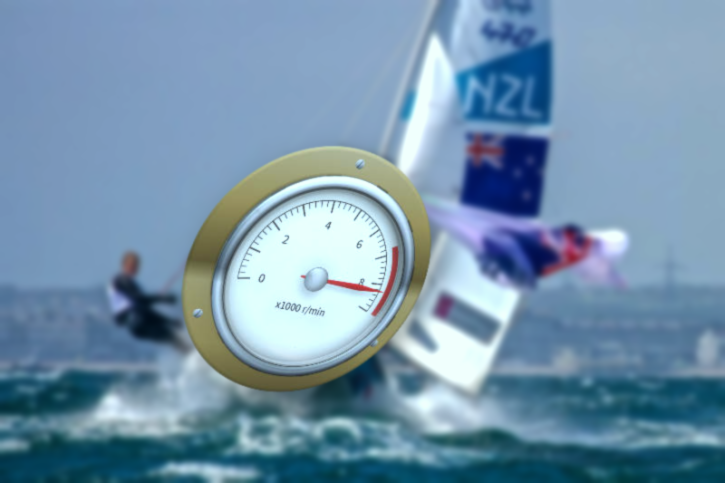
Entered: 8200 rpm
